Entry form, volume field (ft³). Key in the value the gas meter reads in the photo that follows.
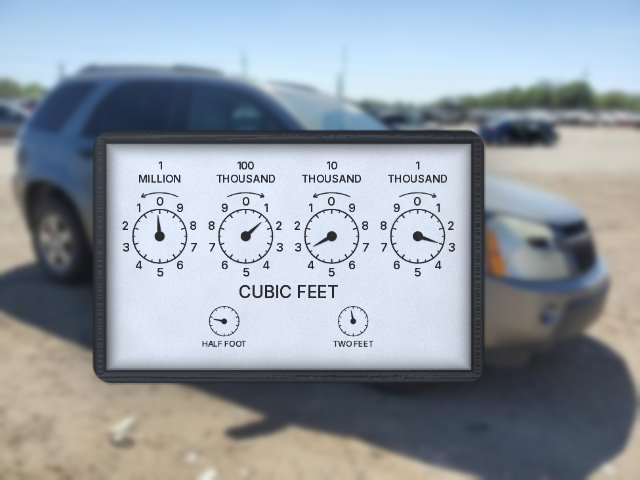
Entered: 13300 ft³
